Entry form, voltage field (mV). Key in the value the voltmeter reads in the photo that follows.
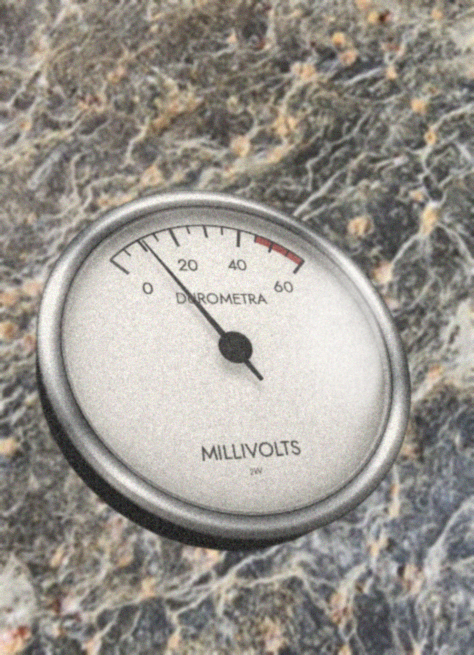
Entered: 10 mV
